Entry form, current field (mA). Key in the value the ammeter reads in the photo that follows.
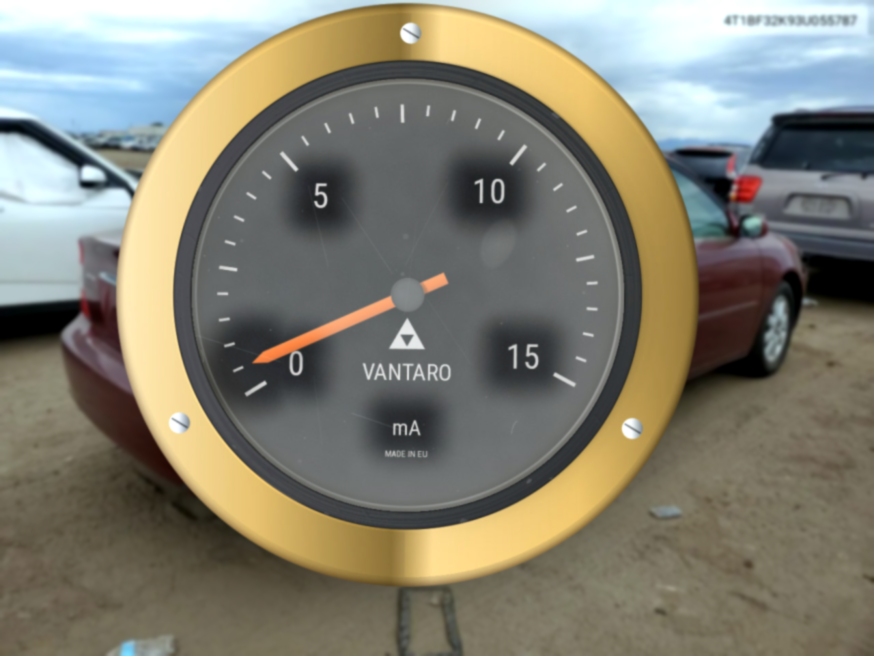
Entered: 0.5 mA
